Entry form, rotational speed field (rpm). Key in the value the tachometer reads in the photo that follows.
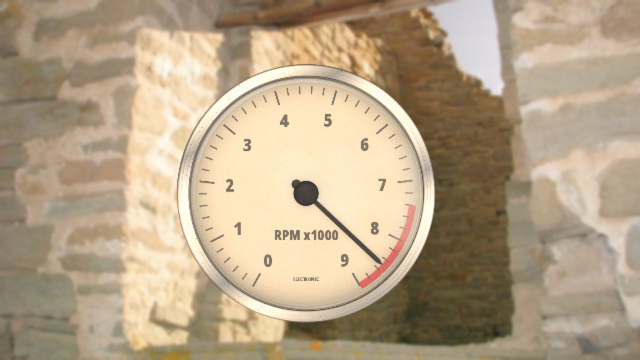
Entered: 8500 rpm
